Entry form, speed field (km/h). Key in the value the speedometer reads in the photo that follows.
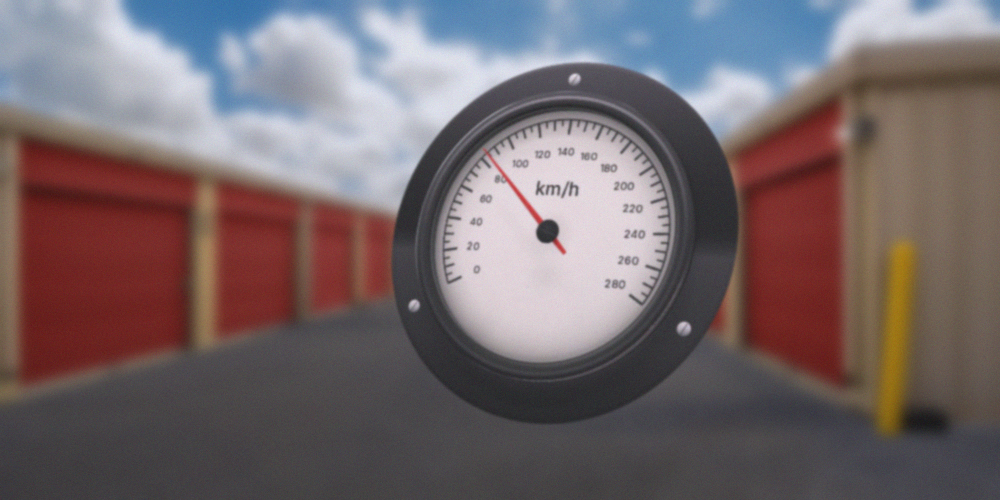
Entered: 85 km/h
